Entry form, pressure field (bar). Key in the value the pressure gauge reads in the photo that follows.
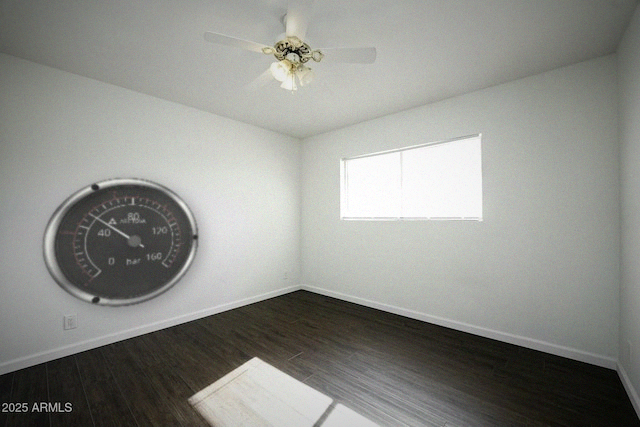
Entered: 50 bar
